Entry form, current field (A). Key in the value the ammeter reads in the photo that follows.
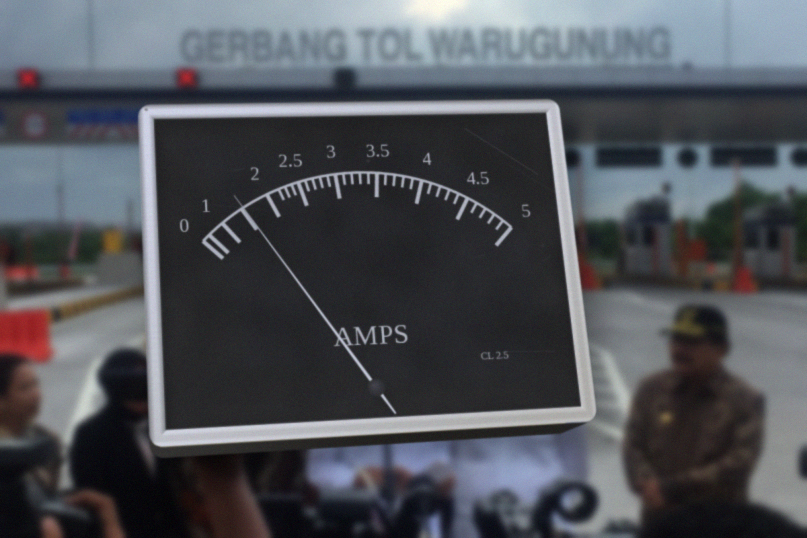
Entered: 1.5 A
